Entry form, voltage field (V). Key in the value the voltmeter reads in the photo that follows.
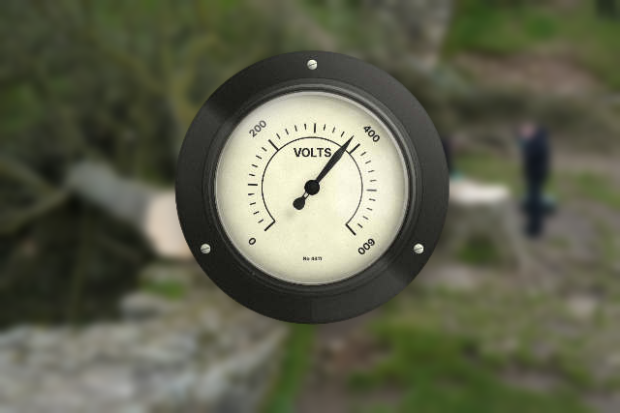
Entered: 380 V
